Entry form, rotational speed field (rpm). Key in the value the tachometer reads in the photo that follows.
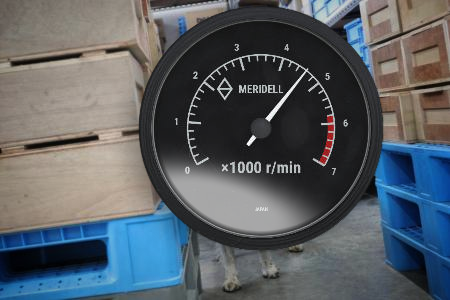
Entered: 4600 rpm
